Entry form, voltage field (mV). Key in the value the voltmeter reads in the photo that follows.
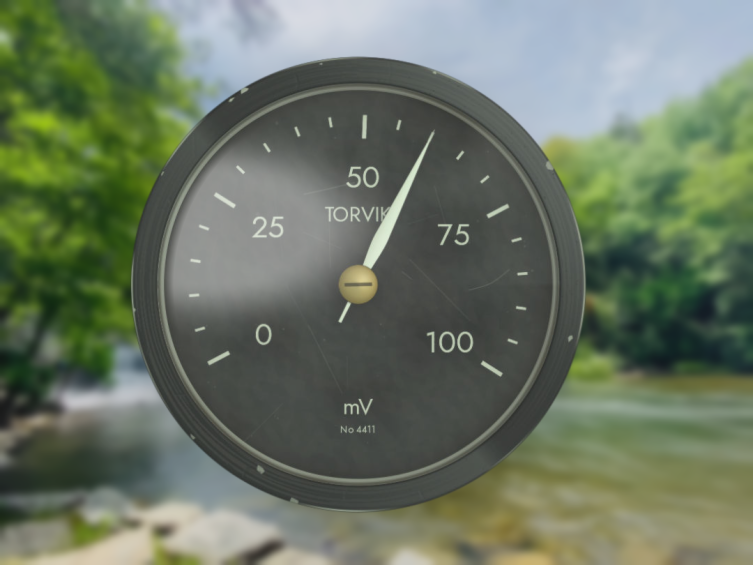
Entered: 60 mV
